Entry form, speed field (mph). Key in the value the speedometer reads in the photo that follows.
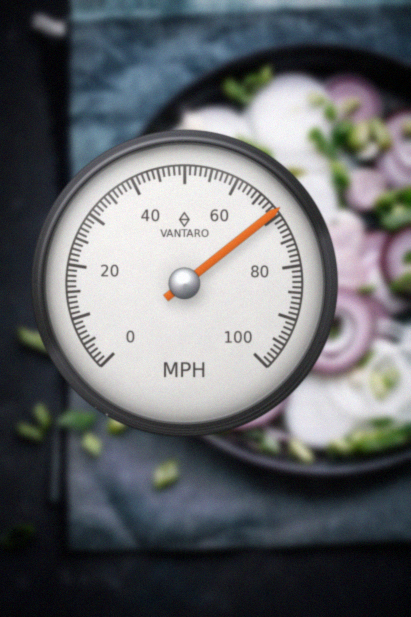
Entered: 69 mph
